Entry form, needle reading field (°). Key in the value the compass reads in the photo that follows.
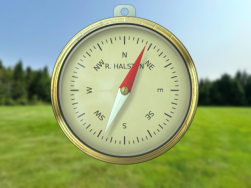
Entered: 25 °
